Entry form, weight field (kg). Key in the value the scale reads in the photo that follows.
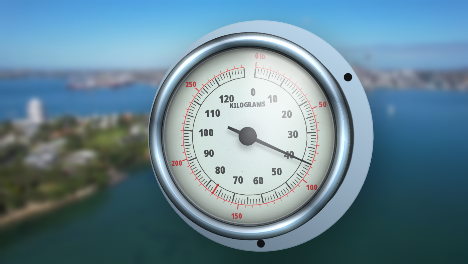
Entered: 40 kg
